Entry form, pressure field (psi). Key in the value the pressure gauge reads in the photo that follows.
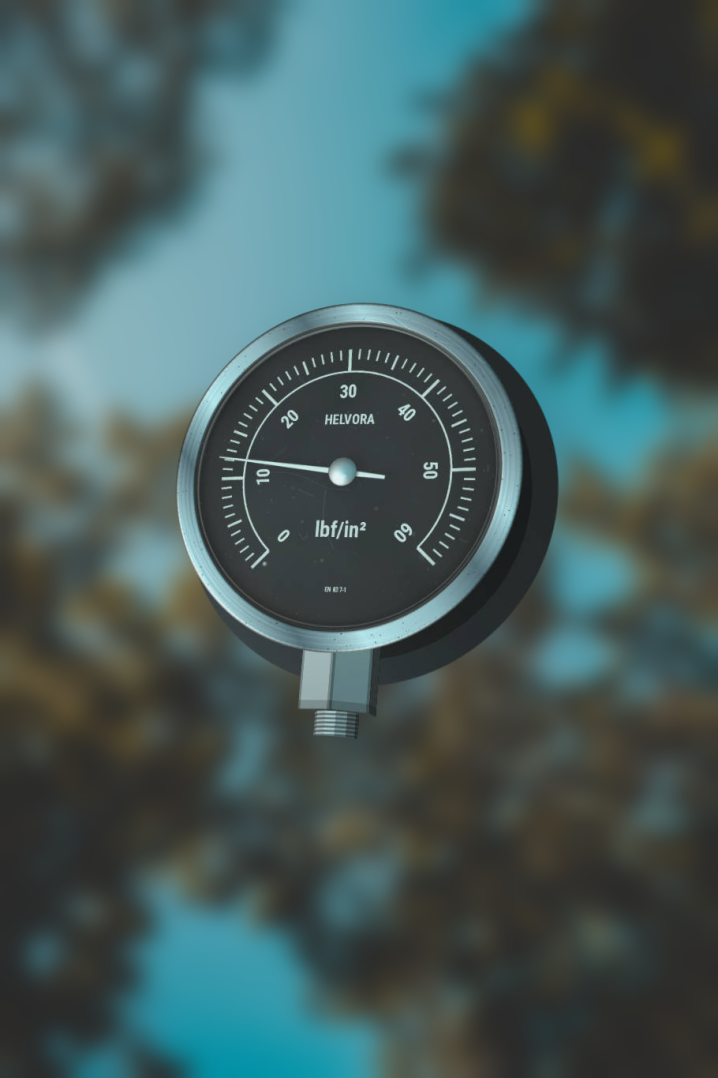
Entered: 12 psi
